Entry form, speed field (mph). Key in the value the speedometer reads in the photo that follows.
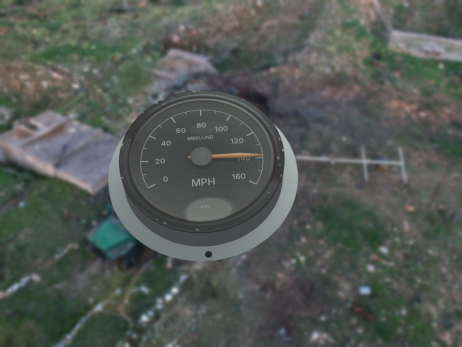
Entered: 140 mph
